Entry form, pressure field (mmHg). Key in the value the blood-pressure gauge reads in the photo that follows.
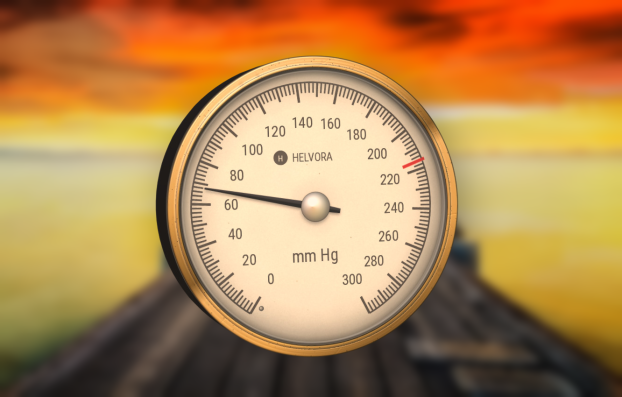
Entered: 68 mmHg
